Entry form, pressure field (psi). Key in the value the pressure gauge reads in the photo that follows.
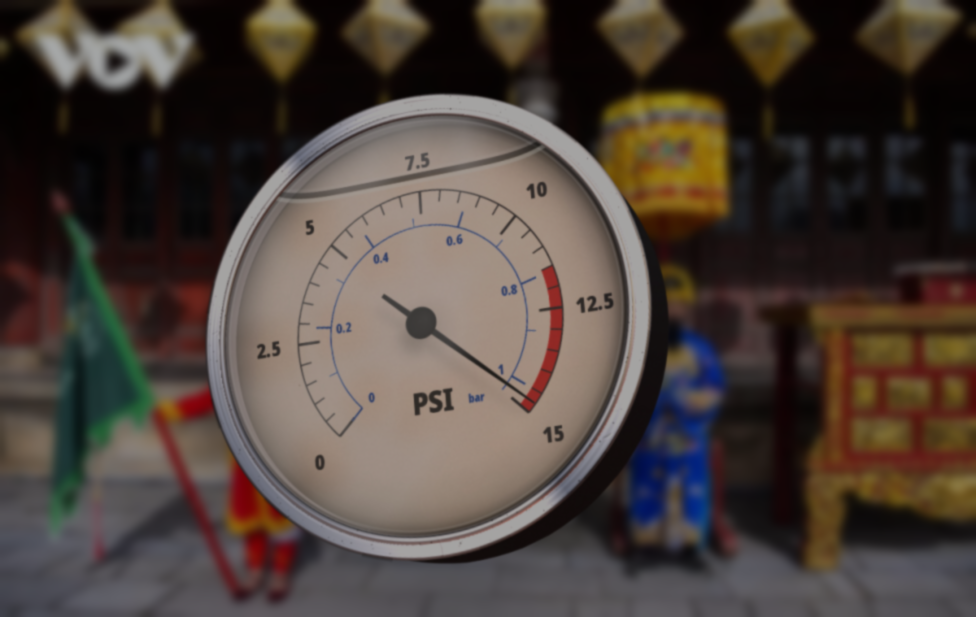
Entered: 14.75 psi
